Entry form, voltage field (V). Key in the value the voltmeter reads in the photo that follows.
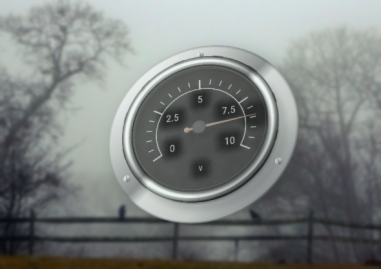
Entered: 8.5 V
